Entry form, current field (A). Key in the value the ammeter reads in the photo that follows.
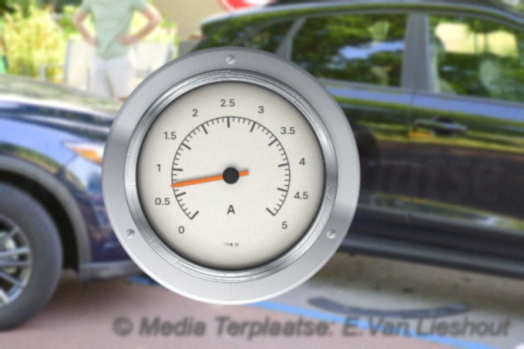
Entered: 0.7 A
